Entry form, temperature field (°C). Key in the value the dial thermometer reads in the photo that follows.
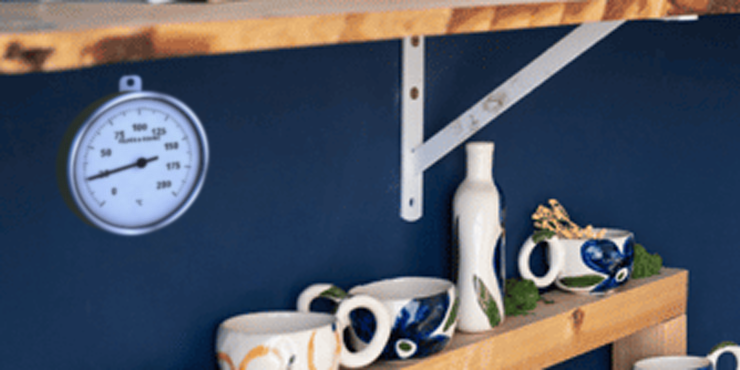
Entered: 25 °C
